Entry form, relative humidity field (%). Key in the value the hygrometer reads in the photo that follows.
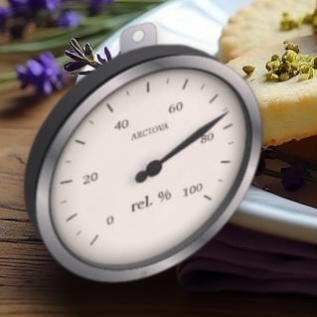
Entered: 75 %
